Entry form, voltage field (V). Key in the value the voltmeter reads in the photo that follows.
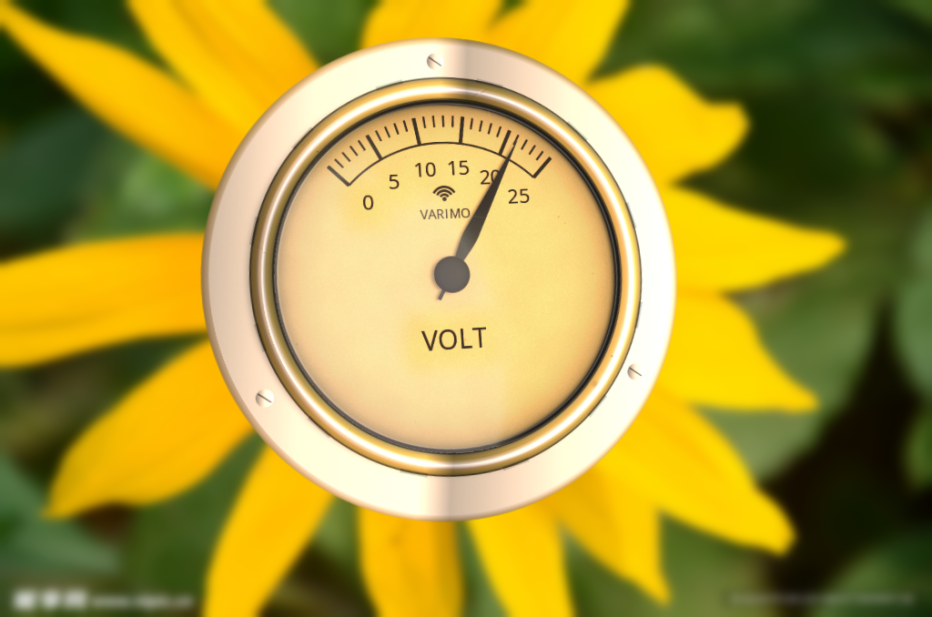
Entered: 21 V
